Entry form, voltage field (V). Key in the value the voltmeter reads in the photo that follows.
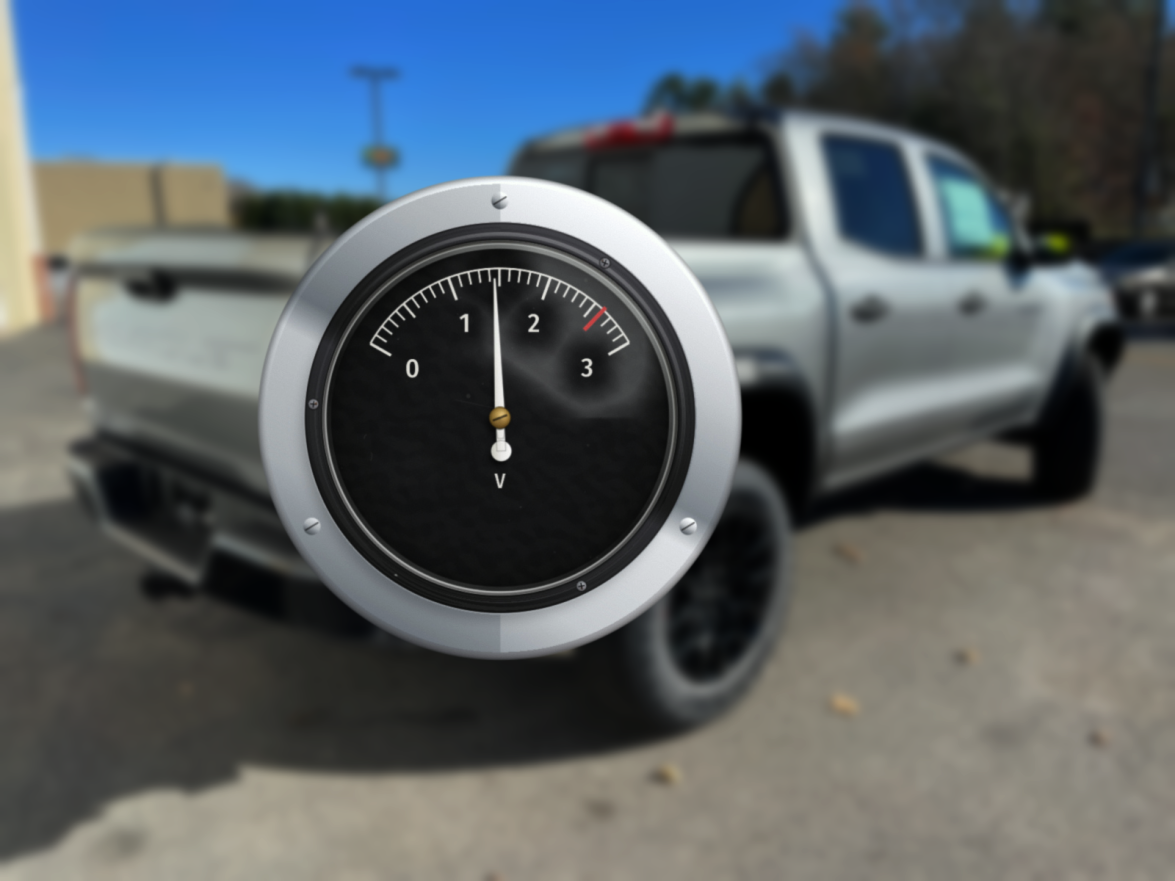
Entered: 1.45 V
